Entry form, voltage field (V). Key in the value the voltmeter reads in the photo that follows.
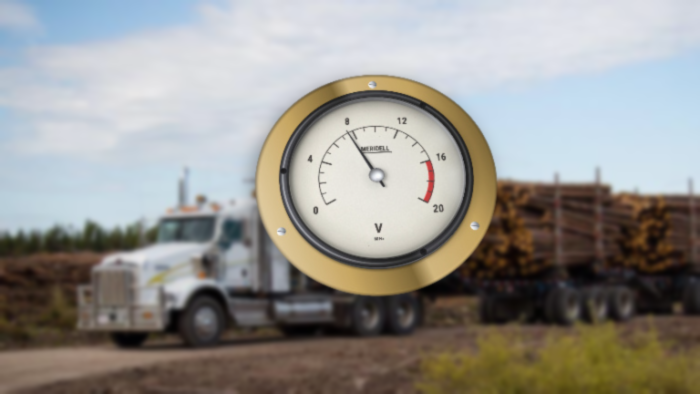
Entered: 7.5 V
